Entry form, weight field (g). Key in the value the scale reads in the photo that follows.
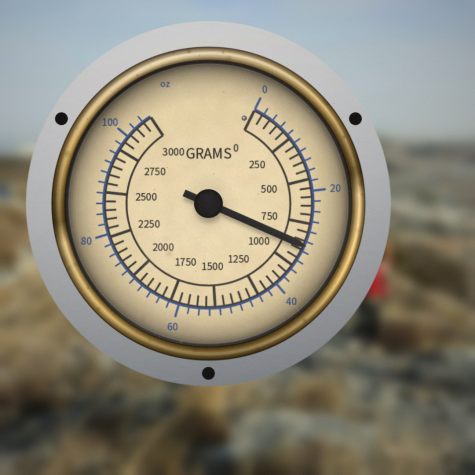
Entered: 875 g
